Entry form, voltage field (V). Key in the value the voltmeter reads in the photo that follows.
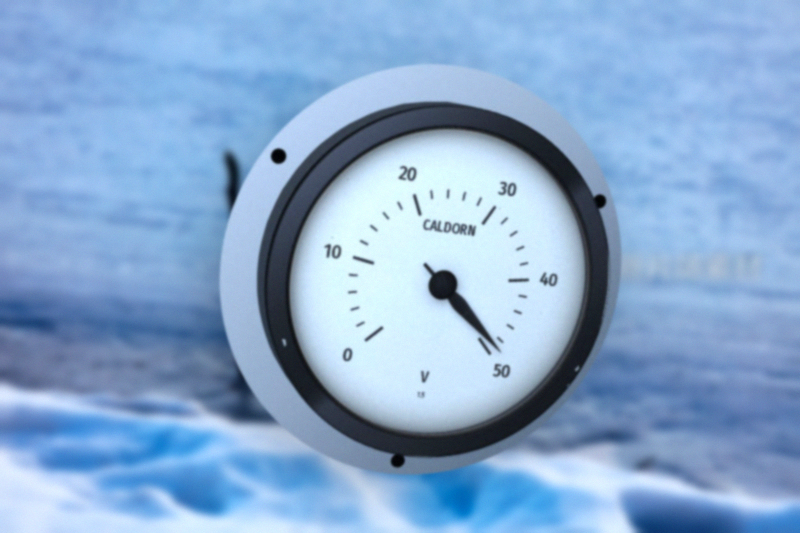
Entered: 49 V
